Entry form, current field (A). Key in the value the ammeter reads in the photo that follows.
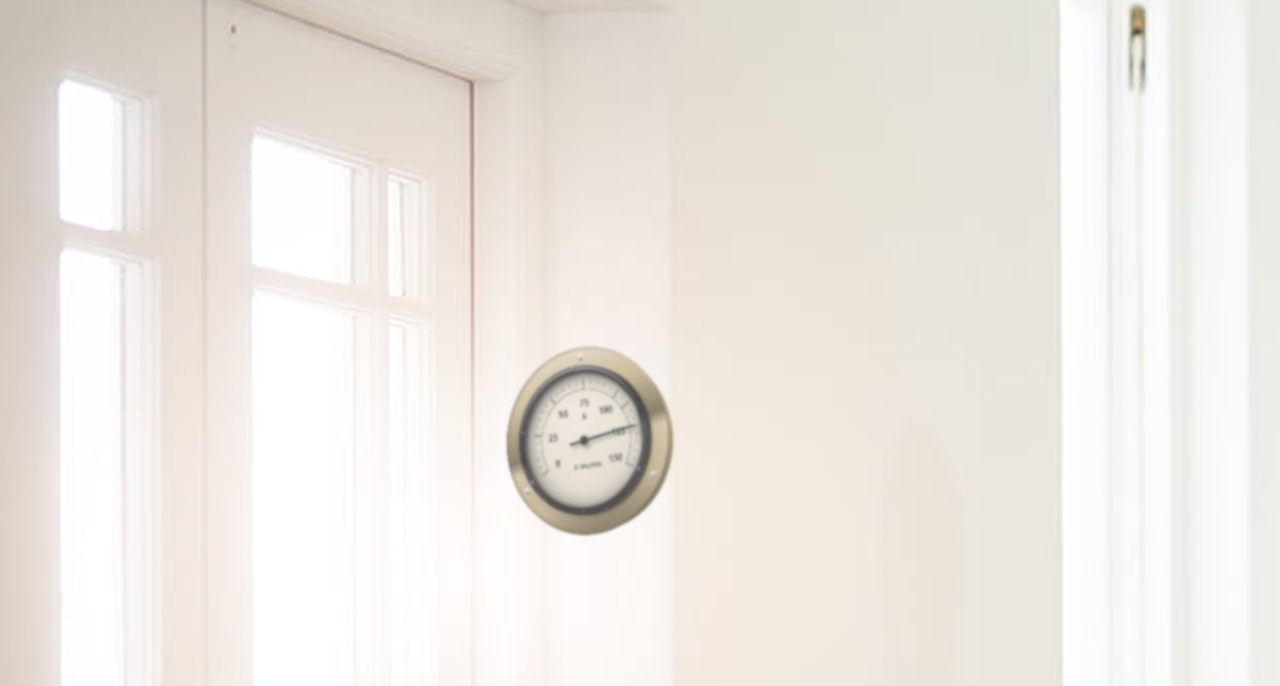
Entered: 125 A
